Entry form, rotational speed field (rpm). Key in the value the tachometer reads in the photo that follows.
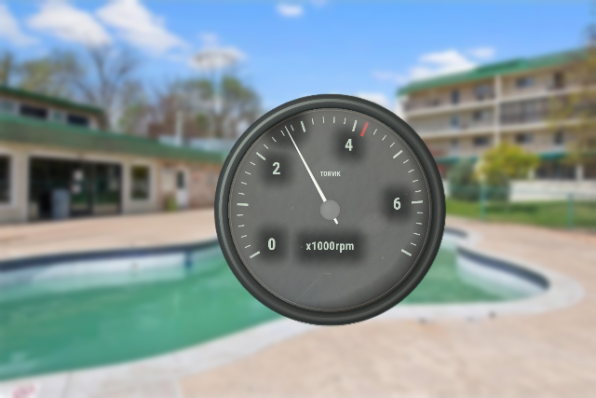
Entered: 2700 rpm
